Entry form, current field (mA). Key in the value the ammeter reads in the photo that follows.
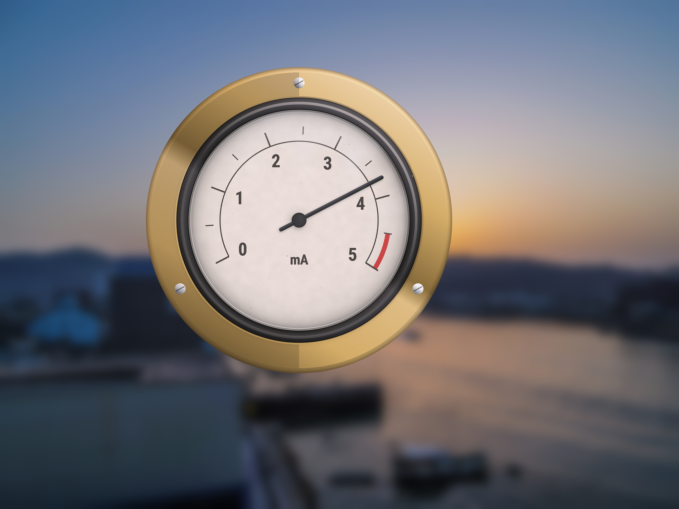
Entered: 3.75 mA
